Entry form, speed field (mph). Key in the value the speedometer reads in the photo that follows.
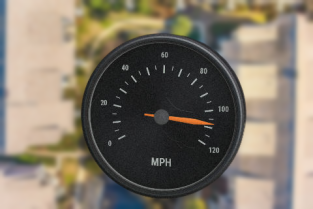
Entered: 107.5 mph
